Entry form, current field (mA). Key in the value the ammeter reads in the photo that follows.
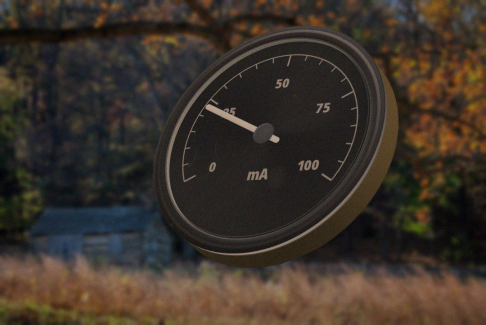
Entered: 22.5 mA
